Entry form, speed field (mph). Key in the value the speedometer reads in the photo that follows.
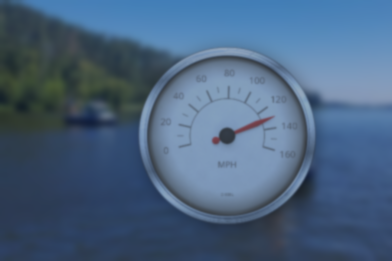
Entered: 130 mph
